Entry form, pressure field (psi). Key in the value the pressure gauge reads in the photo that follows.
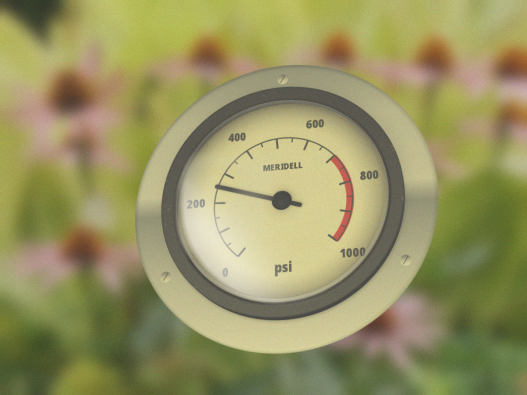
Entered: 250 psi
